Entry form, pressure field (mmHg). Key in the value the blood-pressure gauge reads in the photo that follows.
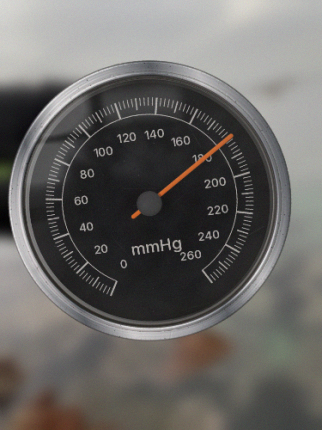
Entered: 180 mmHg
